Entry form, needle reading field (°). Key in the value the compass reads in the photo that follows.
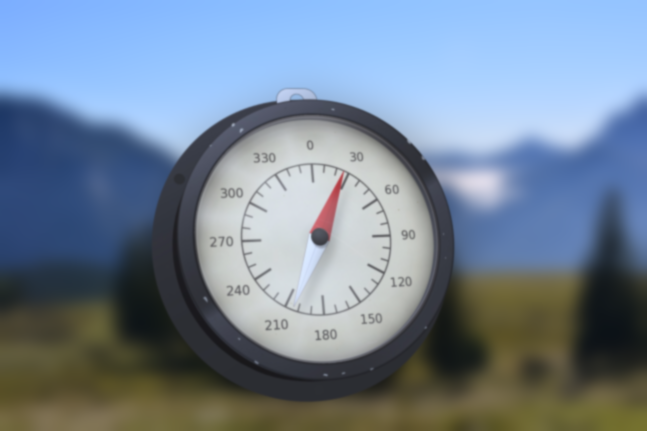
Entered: 25 °
